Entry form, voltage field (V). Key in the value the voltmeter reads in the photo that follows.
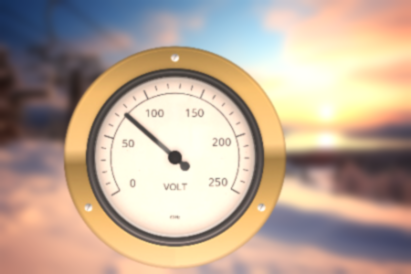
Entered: 75 V
